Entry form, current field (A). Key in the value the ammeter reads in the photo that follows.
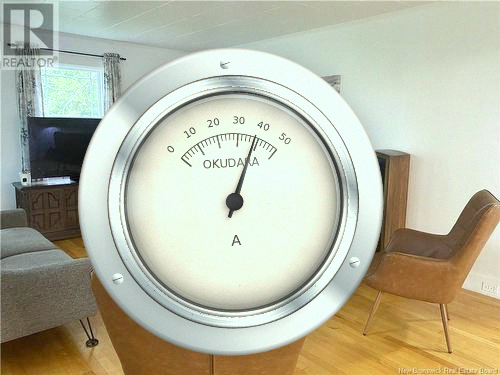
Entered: 38 A
